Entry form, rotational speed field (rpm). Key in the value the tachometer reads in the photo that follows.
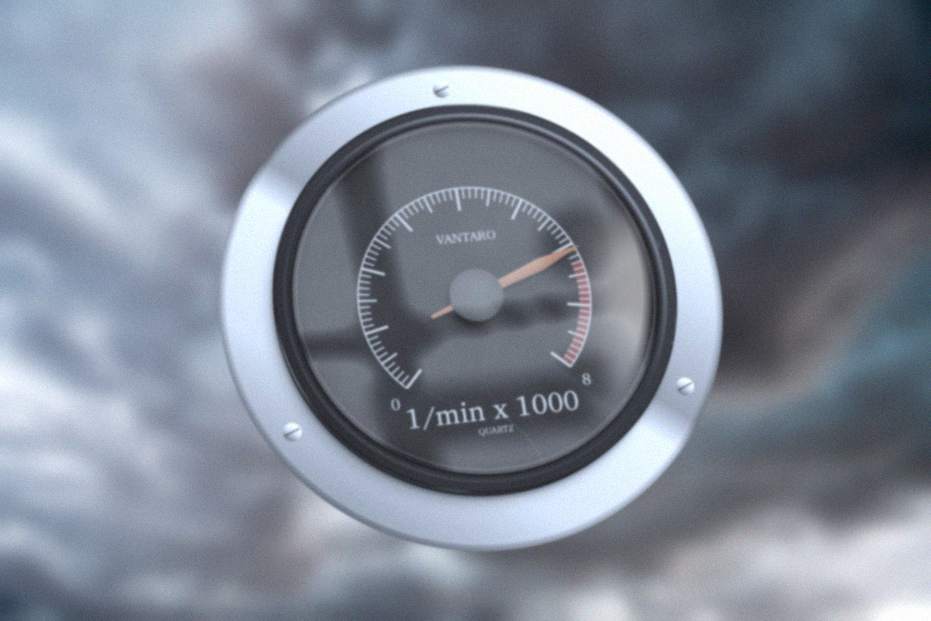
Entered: 6100 rpm
